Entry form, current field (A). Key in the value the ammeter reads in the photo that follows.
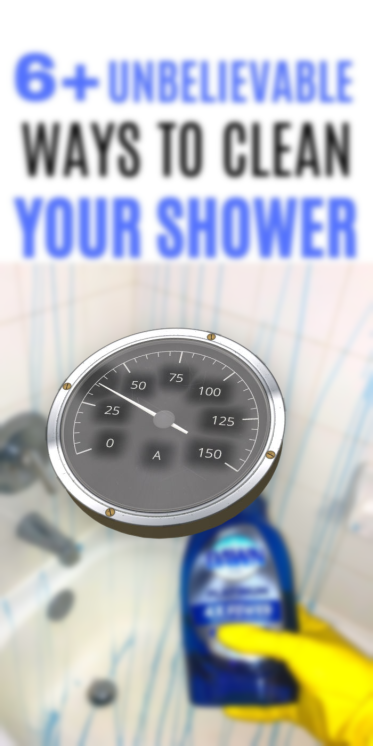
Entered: 35 A
